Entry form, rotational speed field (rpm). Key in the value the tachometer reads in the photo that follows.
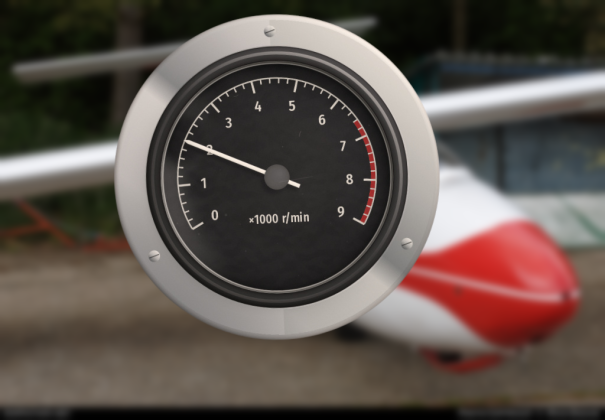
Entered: 2000 rpm
